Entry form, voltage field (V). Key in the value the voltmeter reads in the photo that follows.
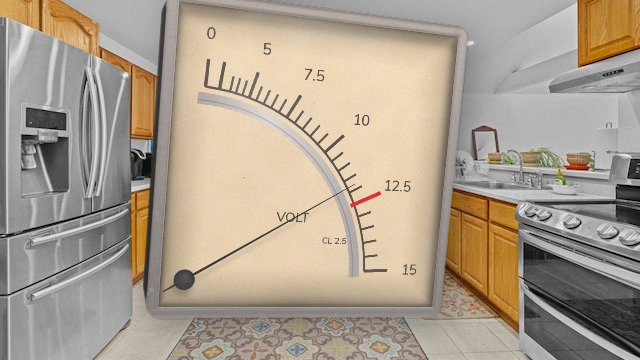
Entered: 11.75 V
